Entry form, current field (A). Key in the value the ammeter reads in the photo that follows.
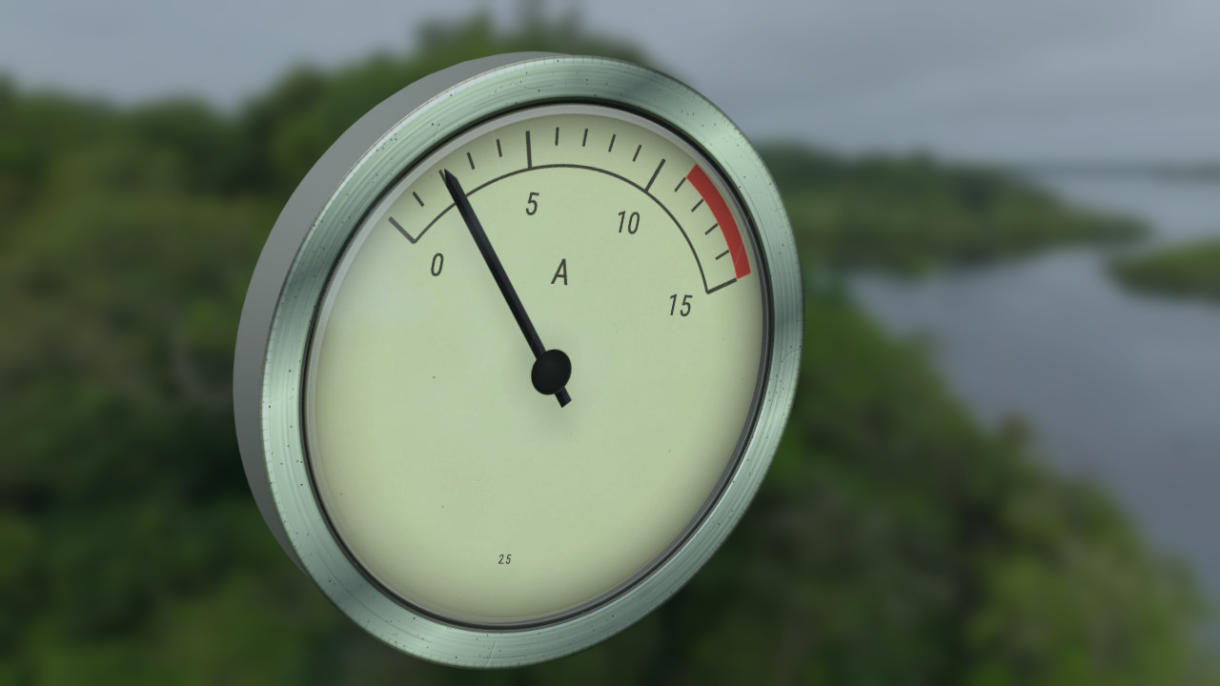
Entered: 2 A
